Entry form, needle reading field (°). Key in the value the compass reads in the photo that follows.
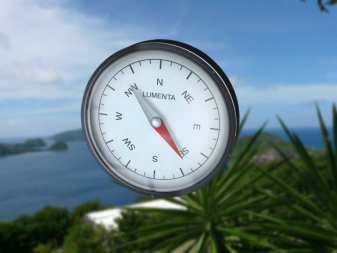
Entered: 140 °
